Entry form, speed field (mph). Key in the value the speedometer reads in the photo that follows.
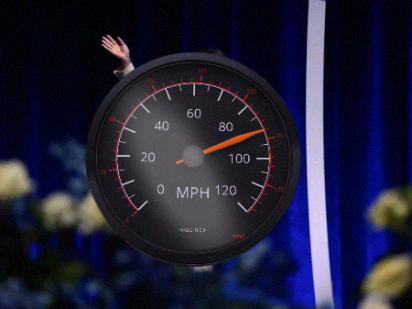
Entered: 90 mph
